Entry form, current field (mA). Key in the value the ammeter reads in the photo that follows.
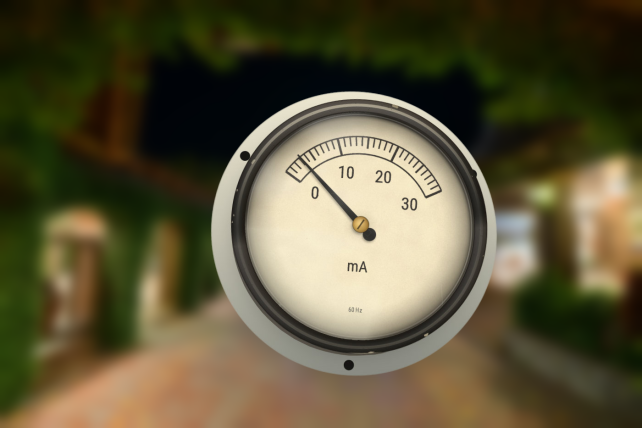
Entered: 3 mA
